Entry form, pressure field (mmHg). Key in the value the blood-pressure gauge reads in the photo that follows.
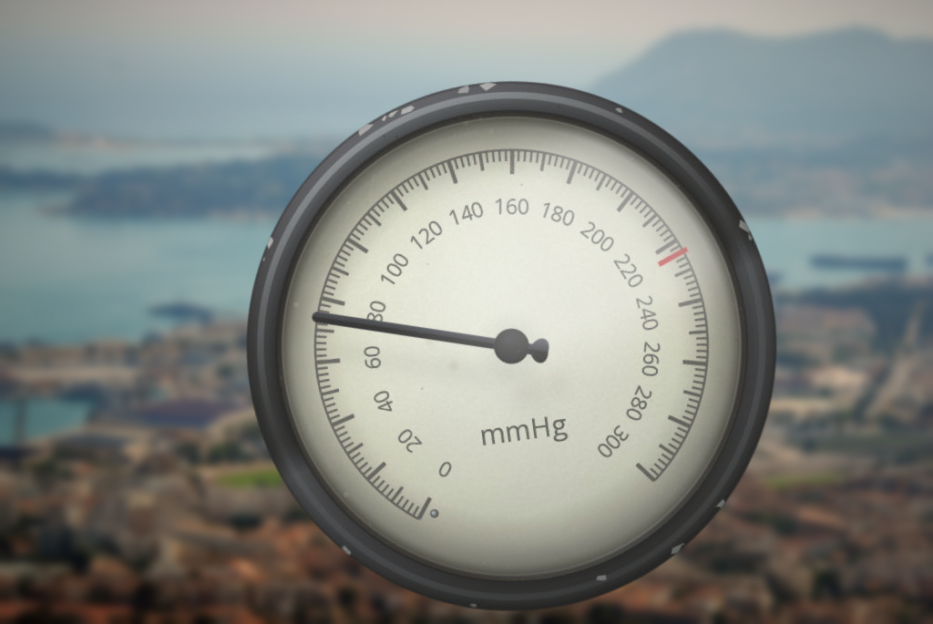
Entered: 74 mmHg
